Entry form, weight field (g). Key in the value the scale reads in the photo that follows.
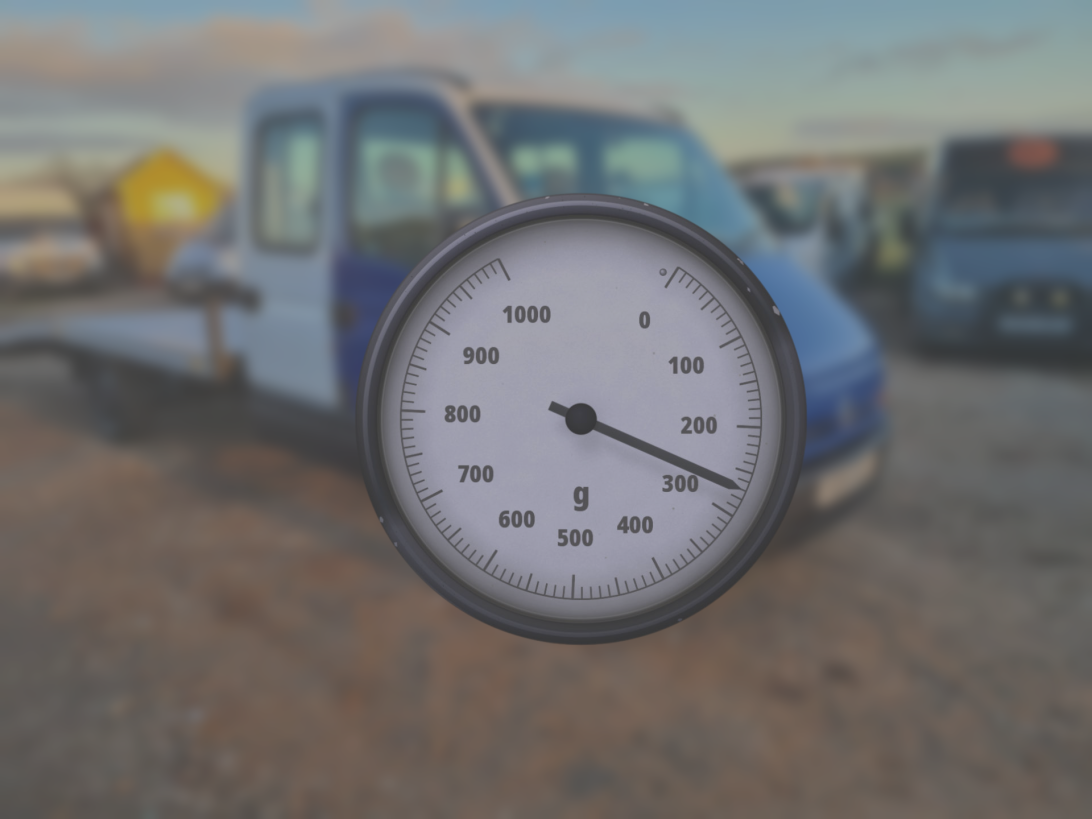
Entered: 270 g
